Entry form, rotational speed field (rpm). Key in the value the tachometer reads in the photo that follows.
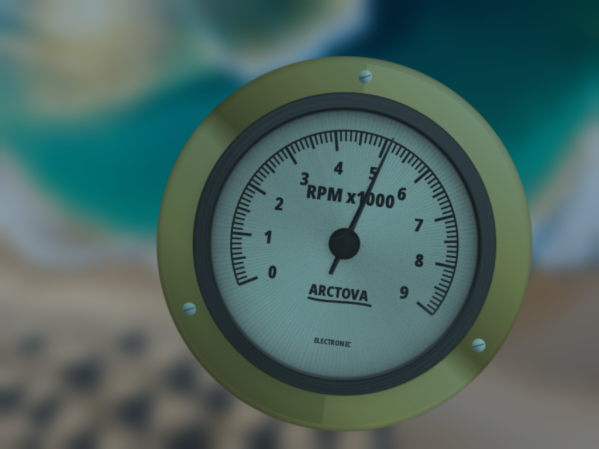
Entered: 5100 rpm
